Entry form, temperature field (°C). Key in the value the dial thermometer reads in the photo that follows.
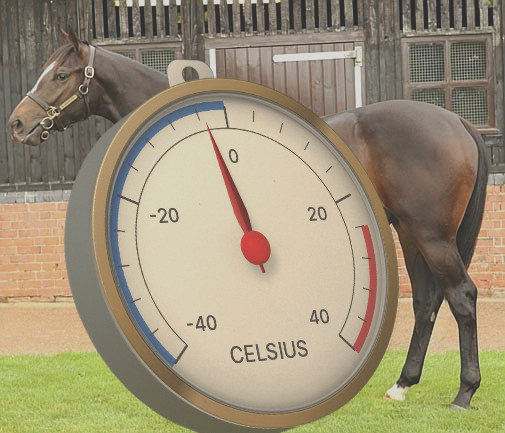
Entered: -4 °C
